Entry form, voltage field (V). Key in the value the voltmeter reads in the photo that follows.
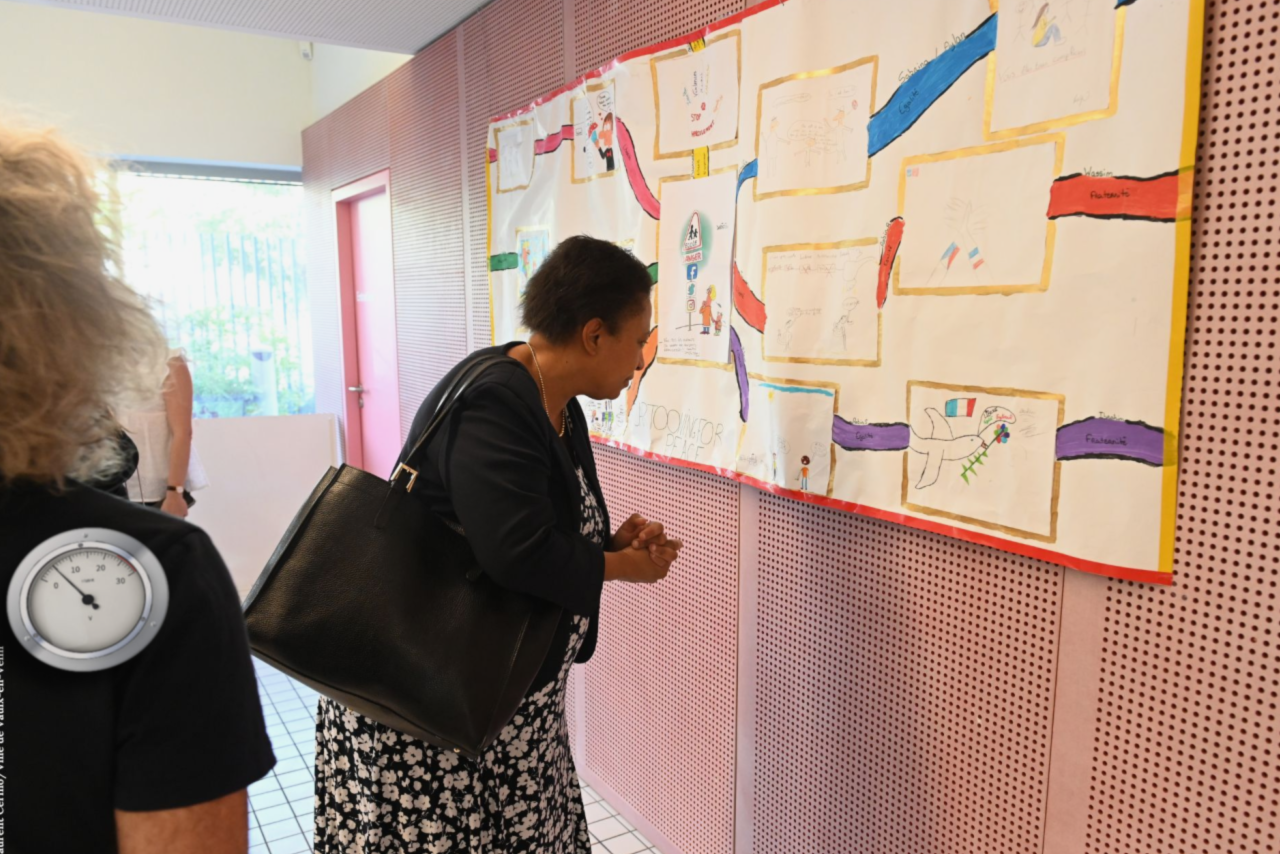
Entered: 5 V
